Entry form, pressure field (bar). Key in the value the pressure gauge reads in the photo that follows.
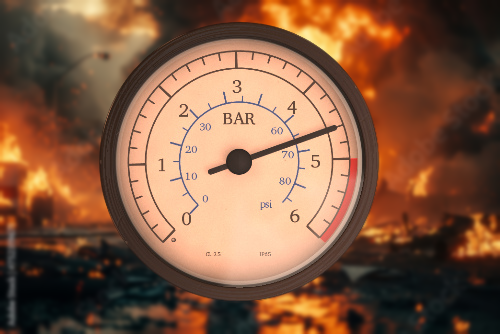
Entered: 4.6 bar
